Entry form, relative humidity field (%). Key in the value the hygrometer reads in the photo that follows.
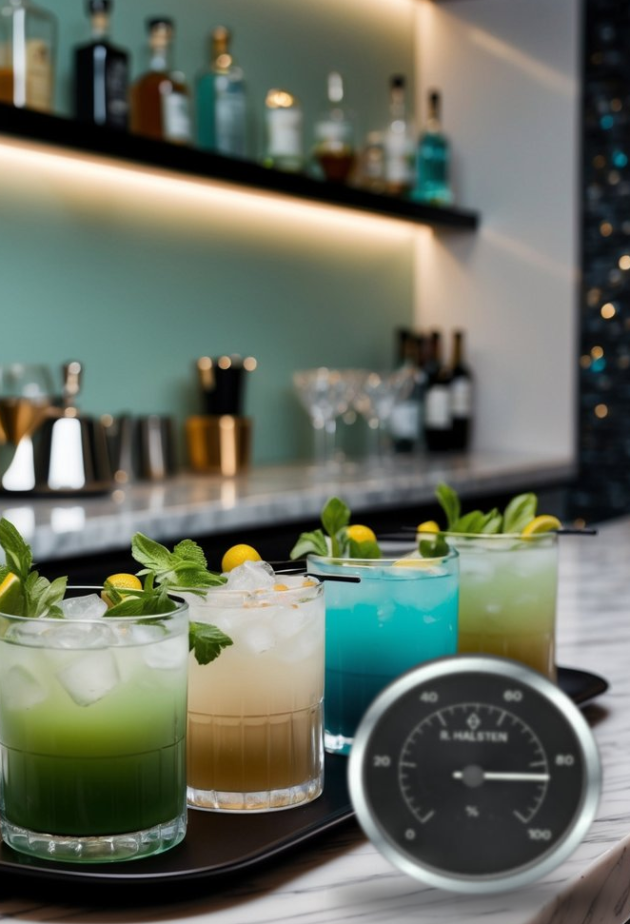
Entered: 84 %
